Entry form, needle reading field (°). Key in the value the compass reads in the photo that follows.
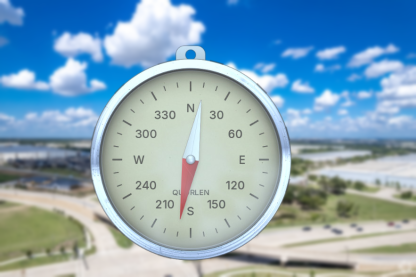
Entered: 190 °
